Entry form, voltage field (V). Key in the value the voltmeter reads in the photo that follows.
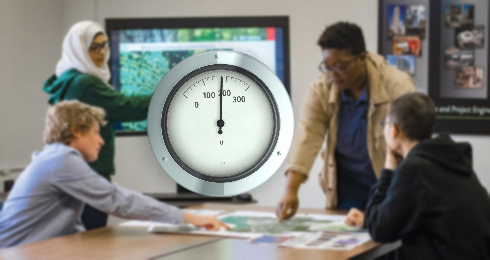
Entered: 180 V
